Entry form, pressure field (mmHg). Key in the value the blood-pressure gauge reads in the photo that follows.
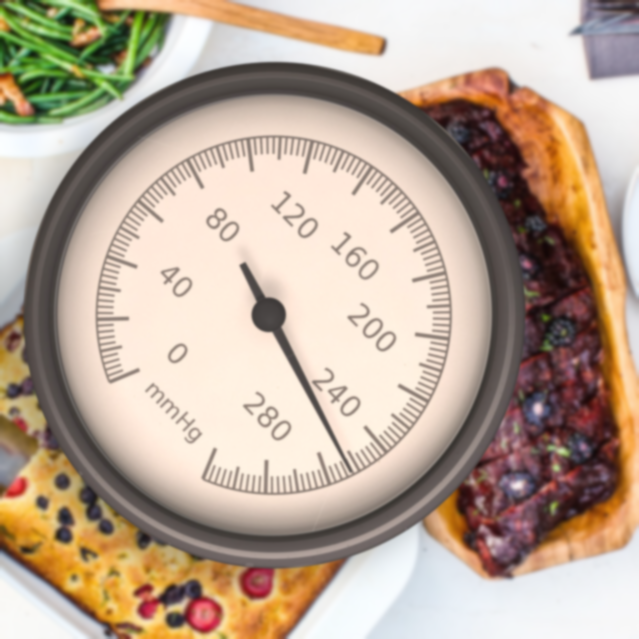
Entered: 252 mmHg
